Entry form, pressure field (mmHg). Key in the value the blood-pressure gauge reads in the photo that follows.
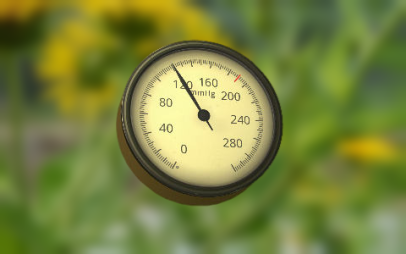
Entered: 120 mmHg
